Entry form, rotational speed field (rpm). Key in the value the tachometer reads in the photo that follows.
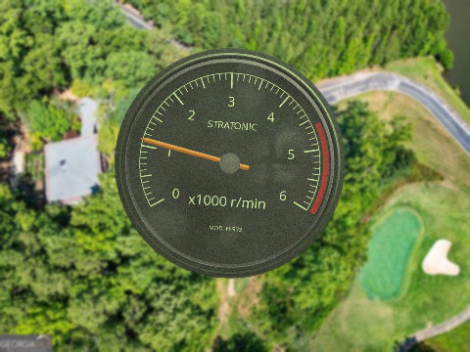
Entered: 1100 rpm
